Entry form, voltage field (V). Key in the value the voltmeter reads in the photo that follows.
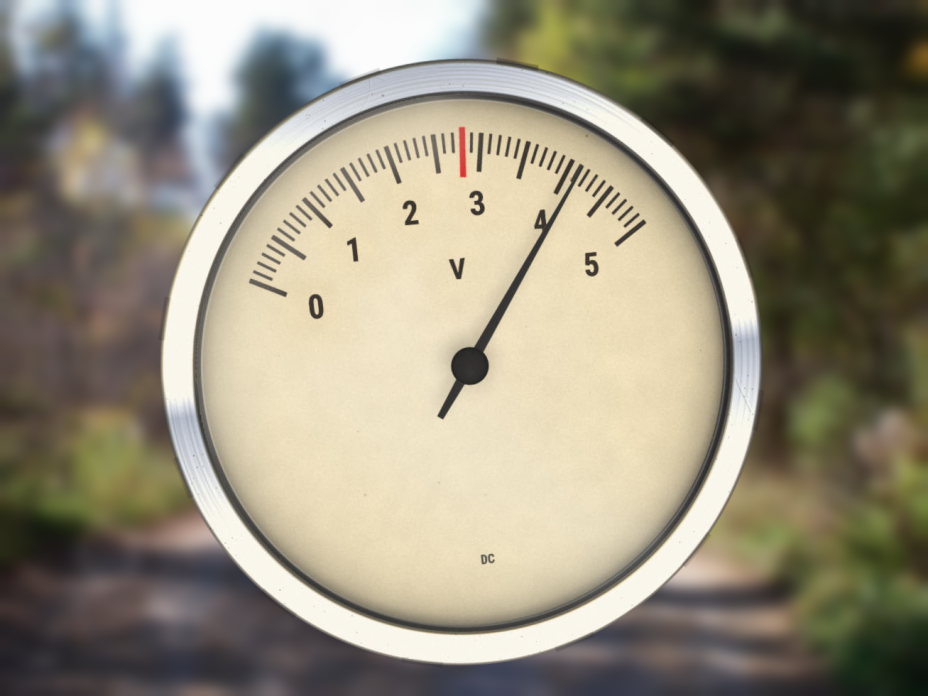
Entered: 4.1 V
